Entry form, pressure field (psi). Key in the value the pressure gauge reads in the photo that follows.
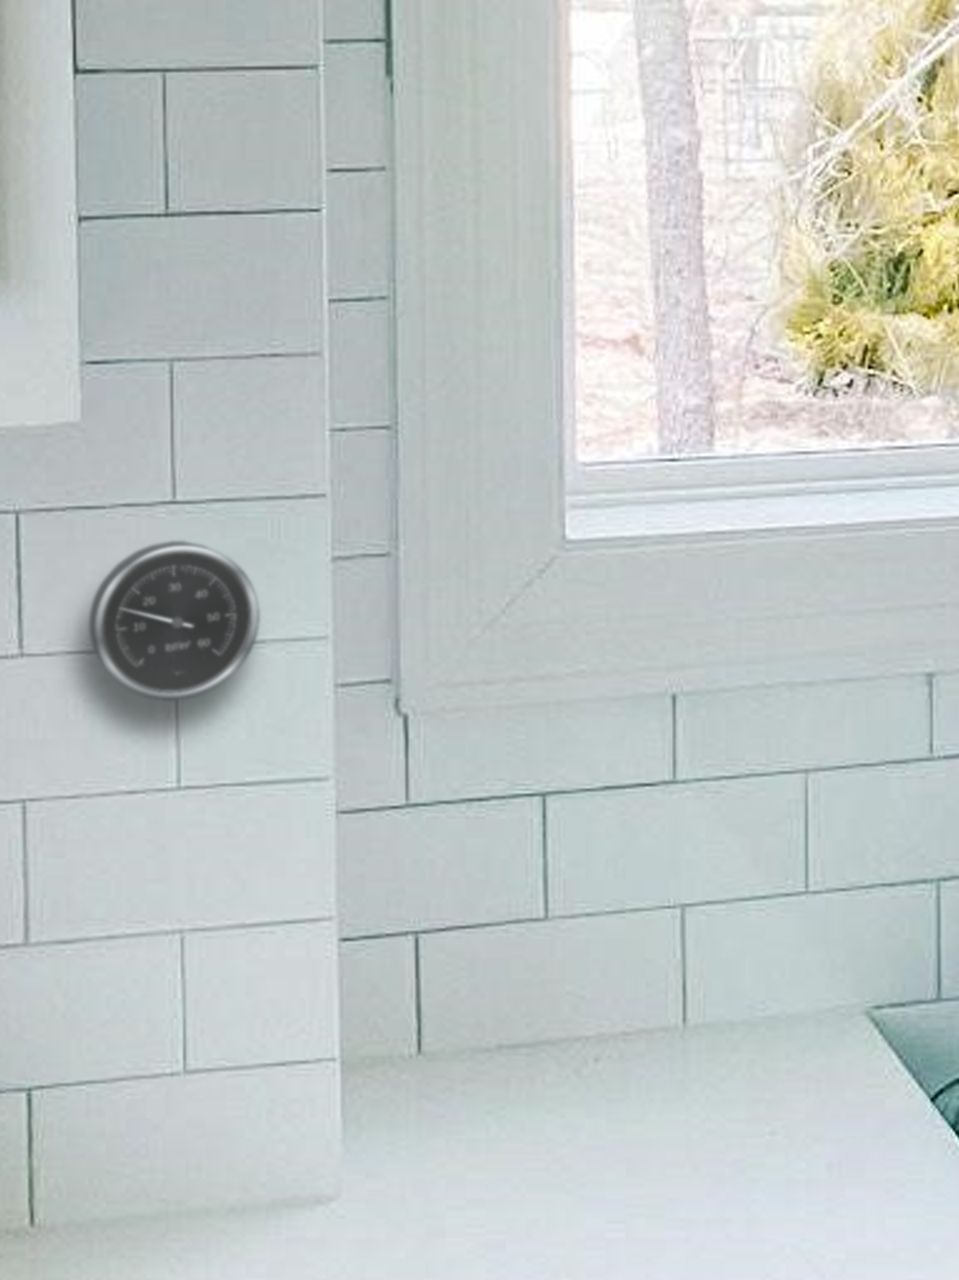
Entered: 15 psi
